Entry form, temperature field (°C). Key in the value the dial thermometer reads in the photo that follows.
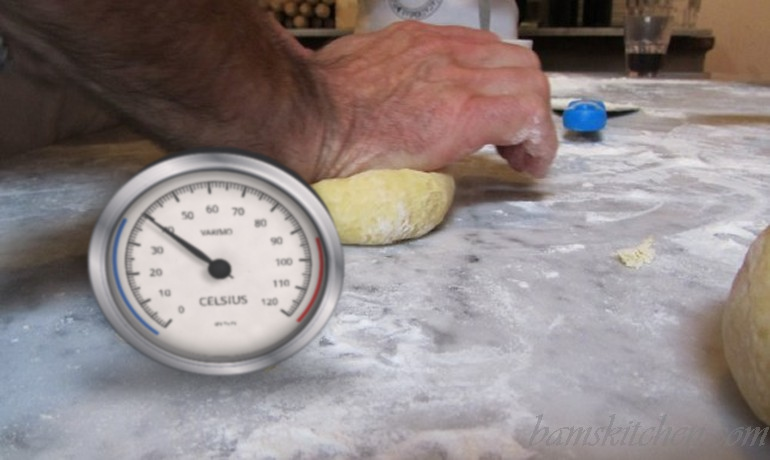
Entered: 40 °C
